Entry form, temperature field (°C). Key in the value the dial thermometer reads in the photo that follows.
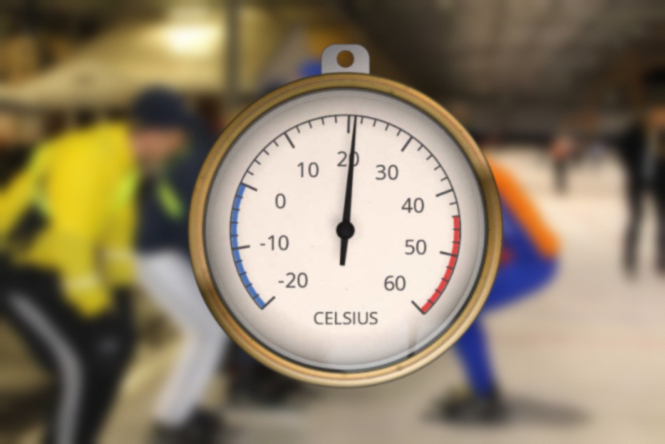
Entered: 21 °C
